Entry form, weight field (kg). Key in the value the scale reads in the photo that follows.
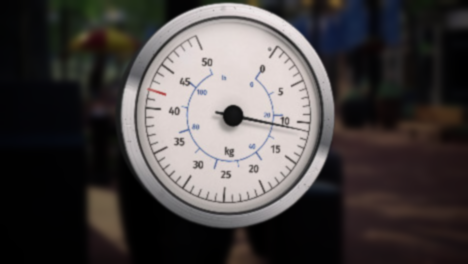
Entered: 11 kg
